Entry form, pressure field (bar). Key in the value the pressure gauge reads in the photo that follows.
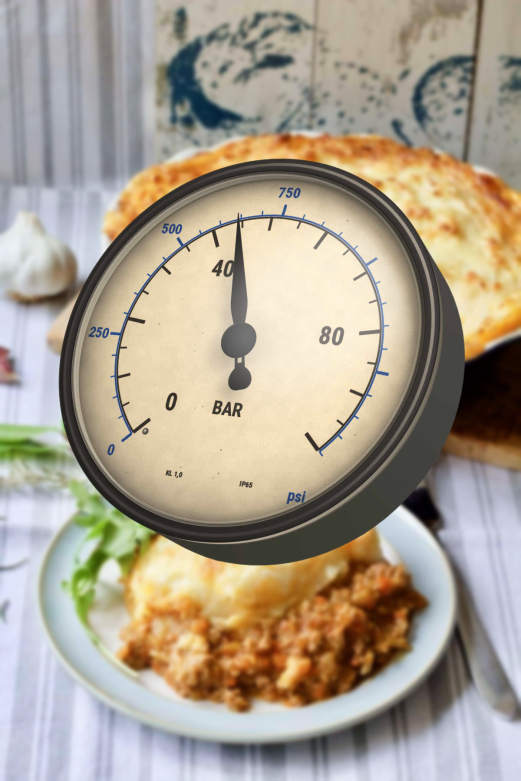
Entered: 45 bar
